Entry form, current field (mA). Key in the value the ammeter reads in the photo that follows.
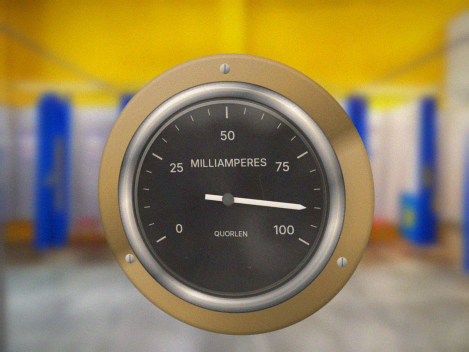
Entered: 90 mA
